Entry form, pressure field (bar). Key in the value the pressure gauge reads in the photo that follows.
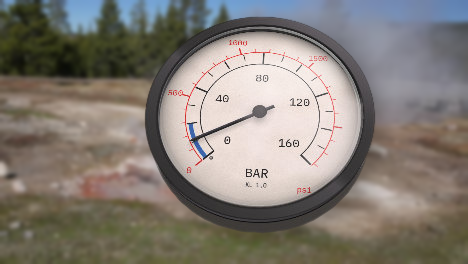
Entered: 10 bar
